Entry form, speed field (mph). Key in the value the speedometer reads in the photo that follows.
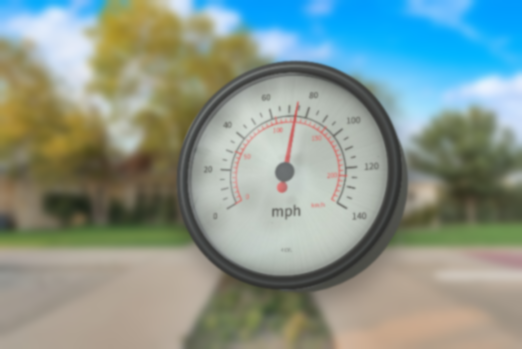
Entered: 75 mph
